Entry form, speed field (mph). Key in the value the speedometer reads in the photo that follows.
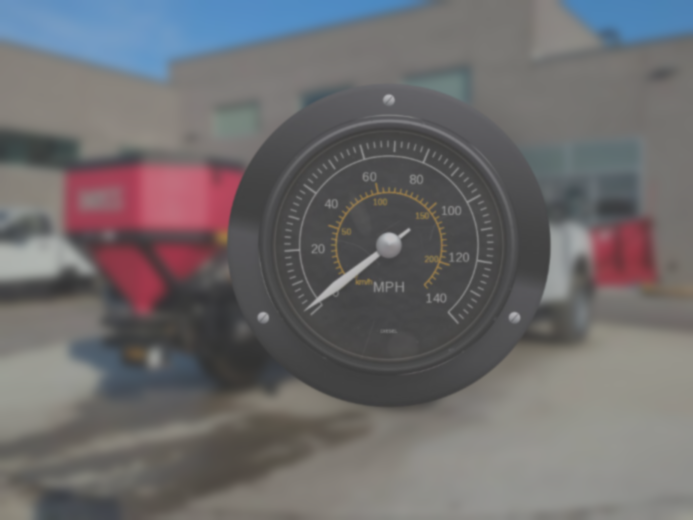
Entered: 2 mph
